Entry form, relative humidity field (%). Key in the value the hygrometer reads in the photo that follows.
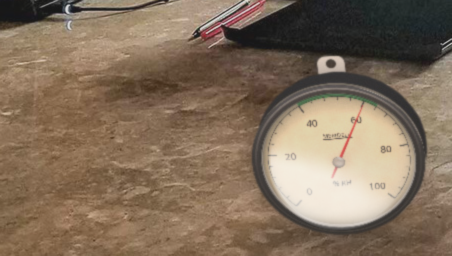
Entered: 60 %
